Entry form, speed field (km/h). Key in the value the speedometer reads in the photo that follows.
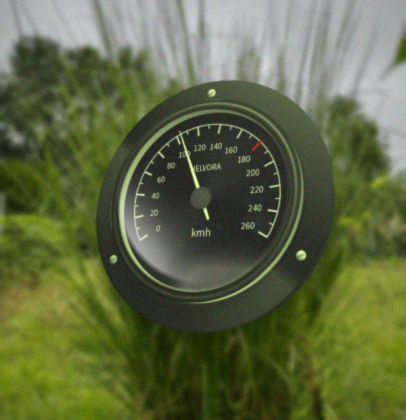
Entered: 105 km/h
